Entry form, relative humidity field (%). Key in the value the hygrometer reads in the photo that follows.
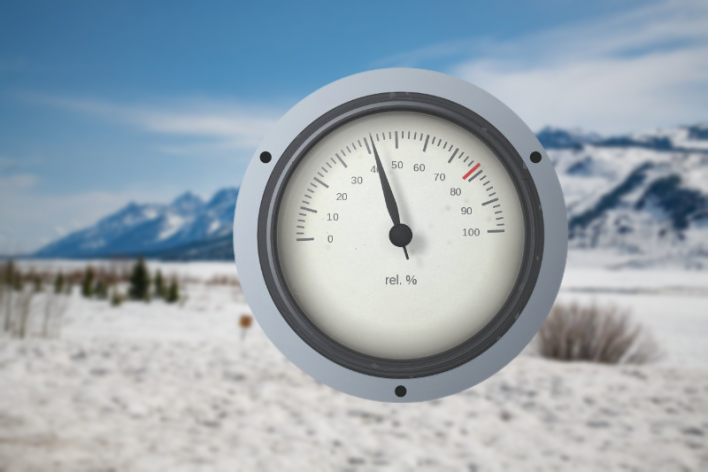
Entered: 42 %
